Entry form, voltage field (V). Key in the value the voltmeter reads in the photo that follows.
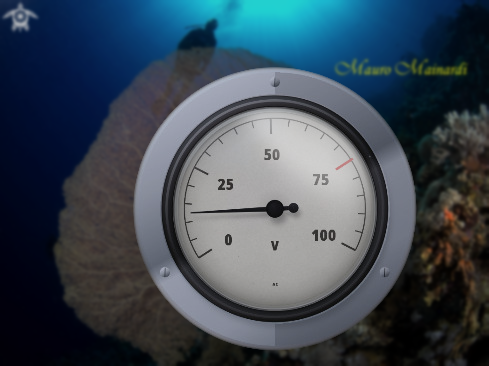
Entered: 12.5 V
